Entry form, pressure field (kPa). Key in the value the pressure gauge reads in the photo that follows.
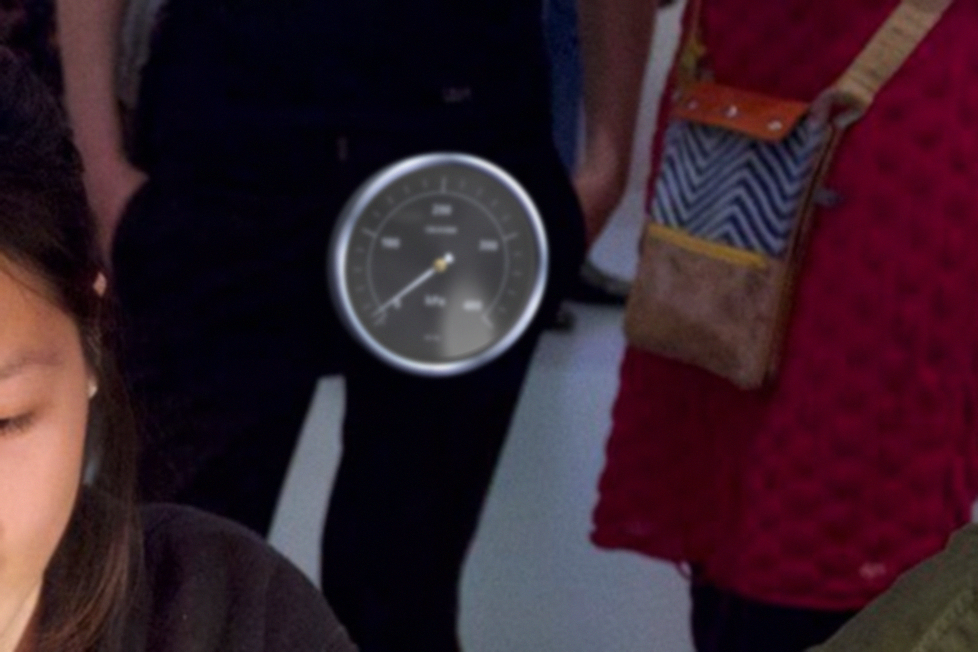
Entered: 10 kPa
